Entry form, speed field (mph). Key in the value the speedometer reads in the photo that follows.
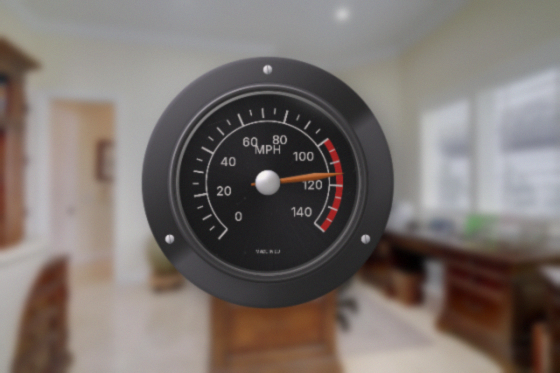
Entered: 115 mph
